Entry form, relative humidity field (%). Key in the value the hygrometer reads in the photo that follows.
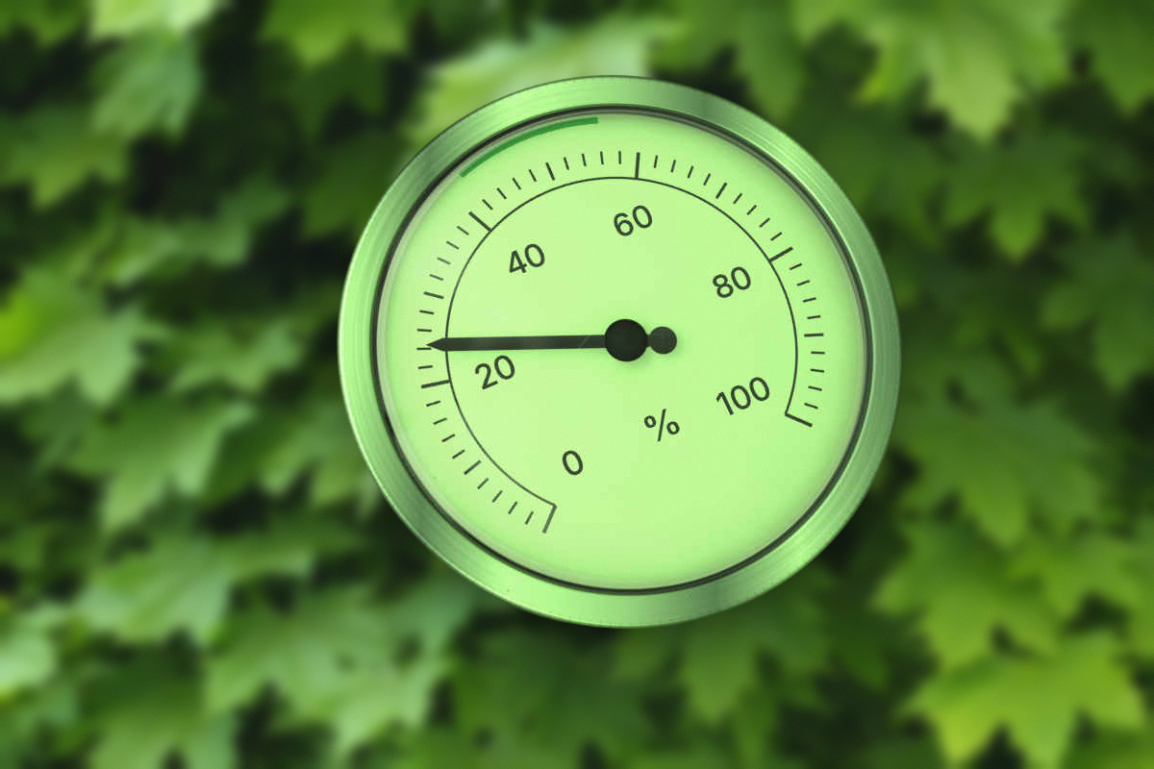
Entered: 24 %
